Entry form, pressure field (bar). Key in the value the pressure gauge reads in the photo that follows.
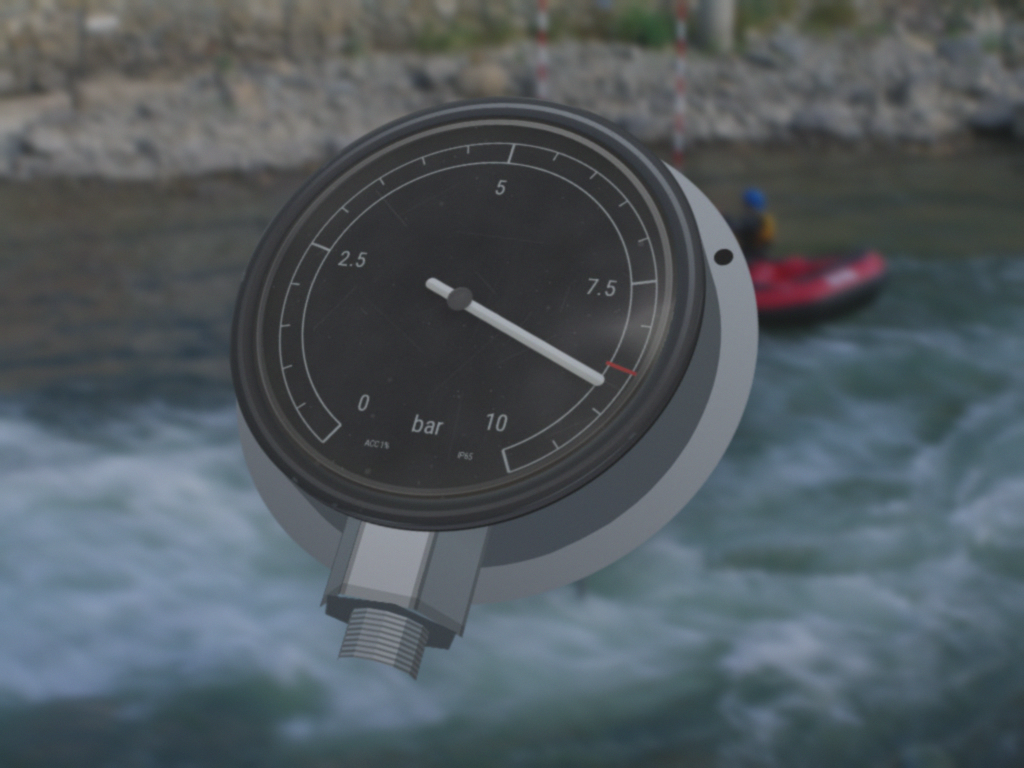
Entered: 8.75 bar
